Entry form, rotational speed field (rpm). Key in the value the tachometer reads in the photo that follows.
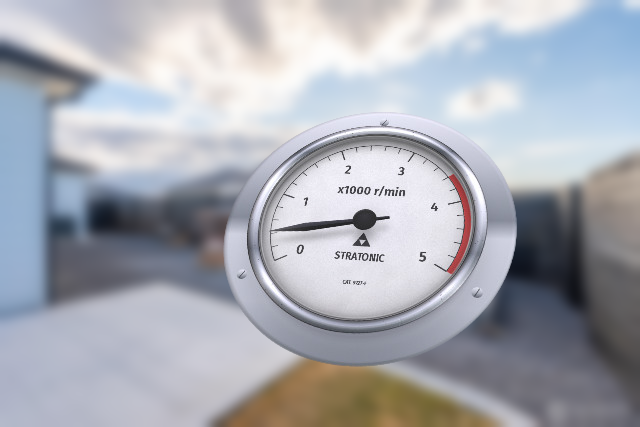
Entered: 400 rpm
